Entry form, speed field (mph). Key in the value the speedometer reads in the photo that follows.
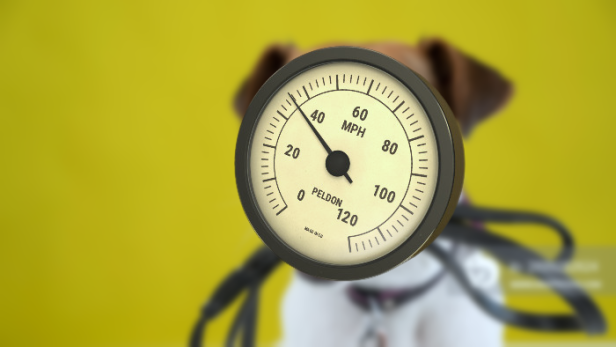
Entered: 36 mph
